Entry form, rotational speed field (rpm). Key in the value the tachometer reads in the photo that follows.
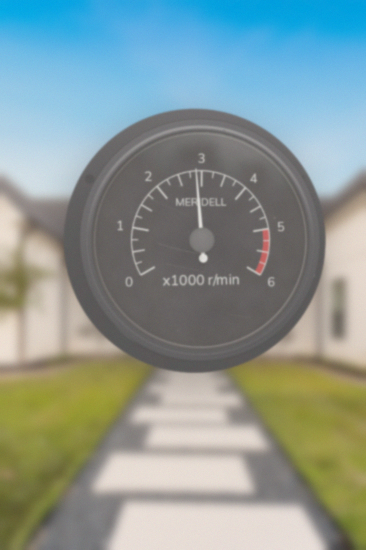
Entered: 2875 rpm
